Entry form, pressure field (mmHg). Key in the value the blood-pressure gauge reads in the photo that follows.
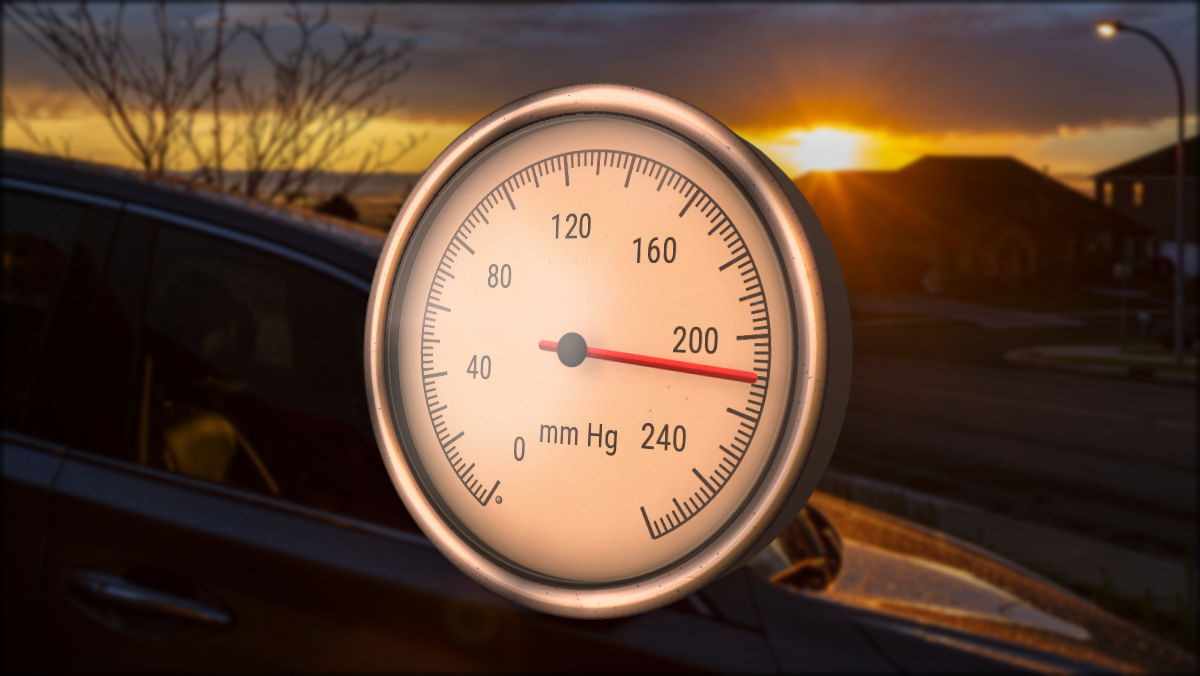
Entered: 210 mmHg
